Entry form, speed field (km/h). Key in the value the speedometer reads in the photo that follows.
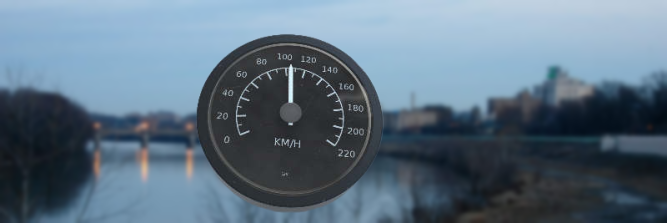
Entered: 105 km/h
